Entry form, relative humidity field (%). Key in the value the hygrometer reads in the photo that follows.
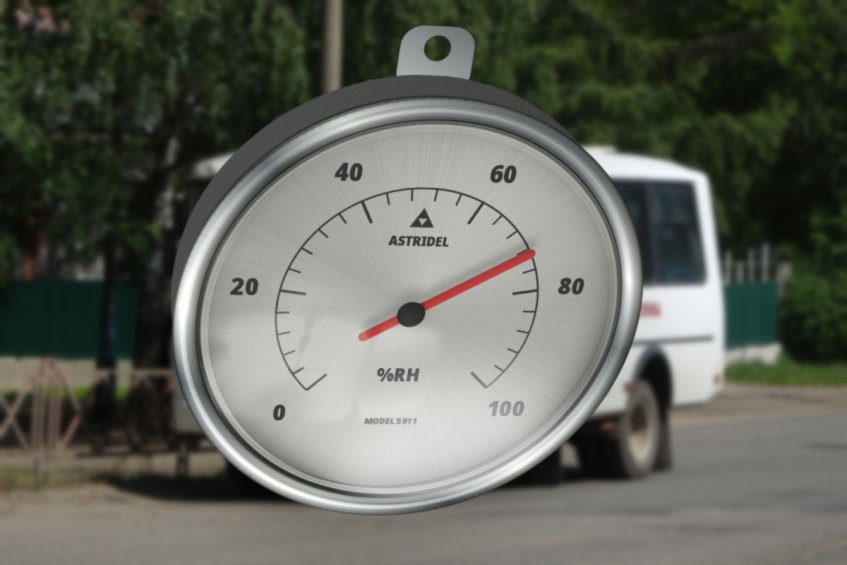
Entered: 72 %
